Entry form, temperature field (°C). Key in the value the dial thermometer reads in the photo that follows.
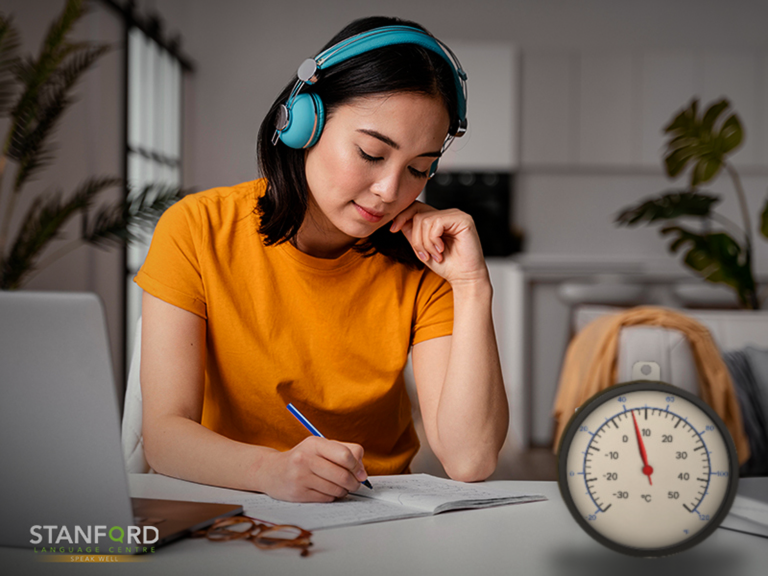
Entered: 6 °C
